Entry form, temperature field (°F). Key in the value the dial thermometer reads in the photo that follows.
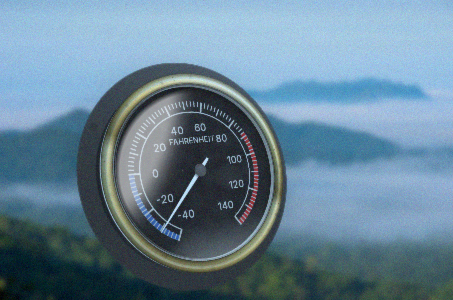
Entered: -30 °F
